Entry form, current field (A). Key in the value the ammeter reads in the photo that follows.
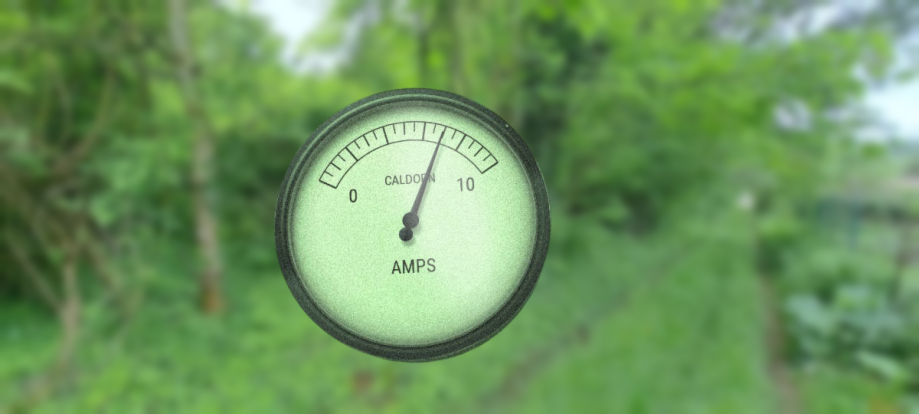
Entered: 7 A
